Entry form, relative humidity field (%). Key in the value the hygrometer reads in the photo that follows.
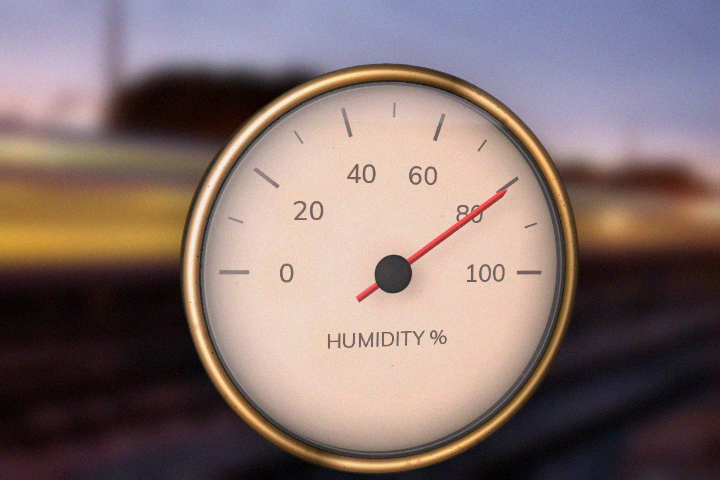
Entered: 80 %
